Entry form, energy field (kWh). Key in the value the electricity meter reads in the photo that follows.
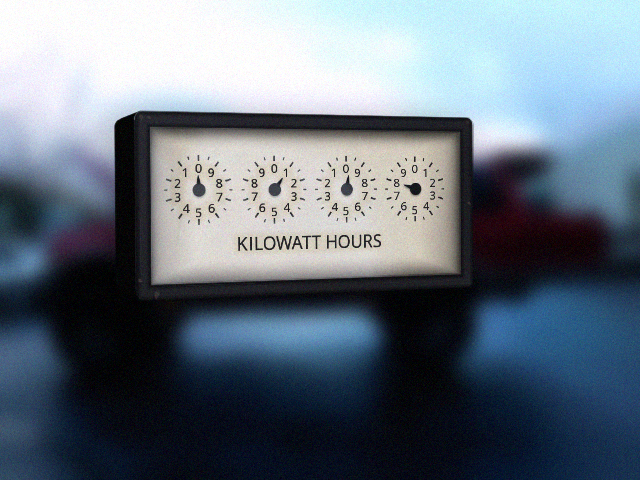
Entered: 98 kWh
